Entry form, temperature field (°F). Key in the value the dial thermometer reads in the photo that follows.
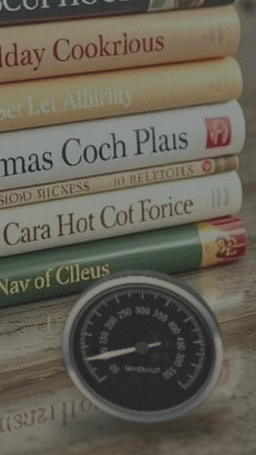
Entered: 100 °F
